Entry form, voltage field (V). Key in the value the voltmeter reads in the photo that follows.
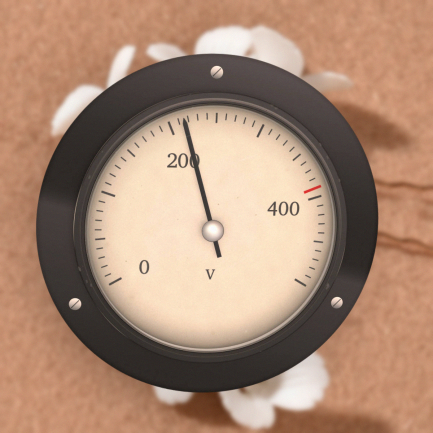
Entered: 215 V
